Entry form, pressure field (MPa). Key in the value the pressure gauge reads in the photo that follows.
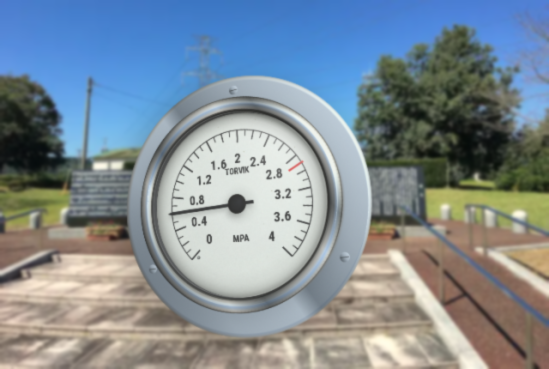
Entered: 0.6 MPa
